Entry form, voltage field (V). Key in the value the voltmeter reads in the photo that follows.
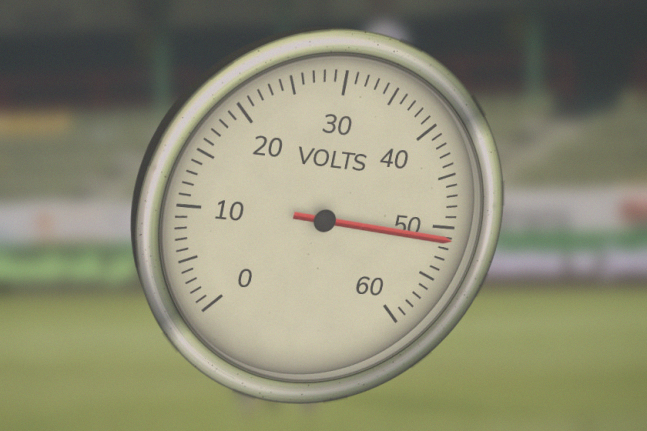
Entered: 51 V
